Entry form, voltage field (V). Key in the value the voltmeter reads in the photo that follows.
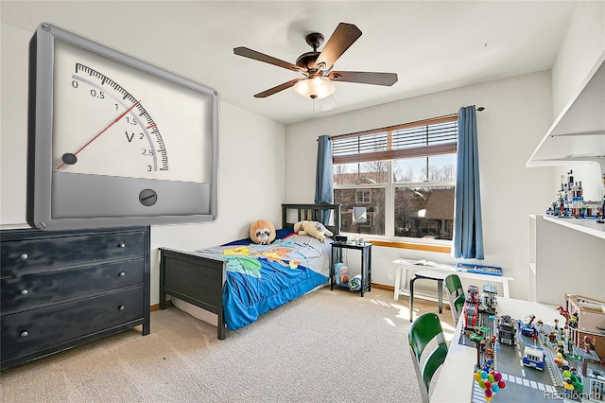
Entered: 1.25 V
